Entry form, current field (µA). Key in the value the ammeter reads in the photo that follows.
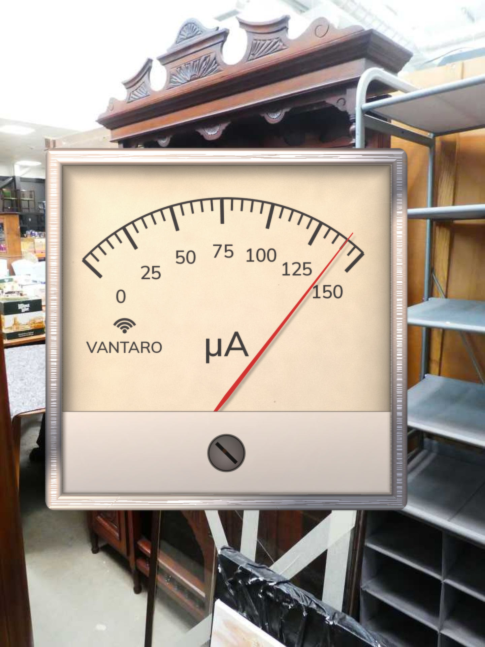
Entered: 140 µA
